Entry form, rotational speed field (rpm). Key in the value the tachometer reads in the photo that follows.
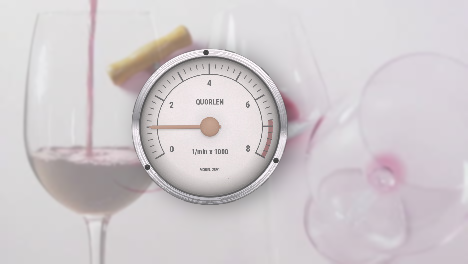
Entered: 1000 rpm
